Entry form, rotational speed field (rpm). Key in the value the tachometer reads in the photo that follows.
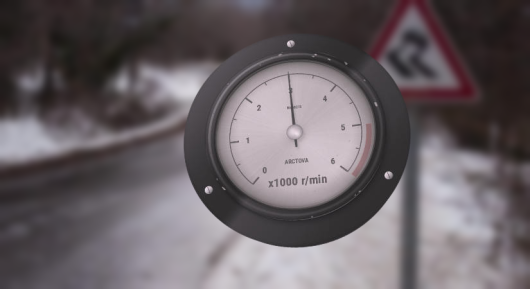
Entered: 3000 rpm
